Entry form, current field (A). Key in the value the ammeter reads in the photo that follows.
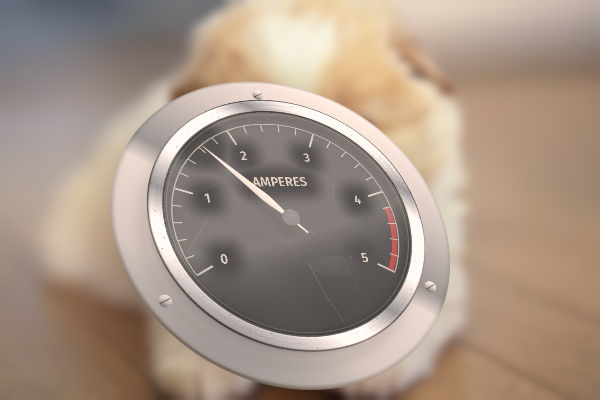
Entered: 1.6 A
